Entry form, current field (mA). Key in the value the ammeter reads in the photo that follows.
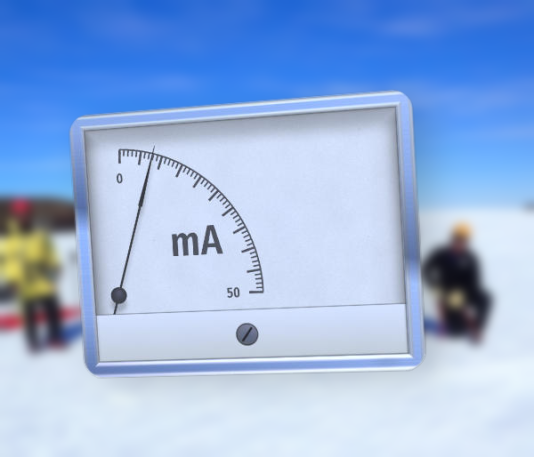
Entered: 8 mA
